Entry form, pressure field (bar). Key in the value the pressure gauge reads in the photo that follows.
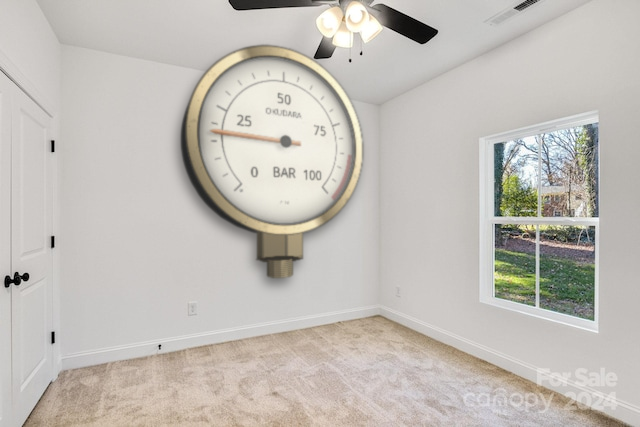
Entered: 17.5 bar
